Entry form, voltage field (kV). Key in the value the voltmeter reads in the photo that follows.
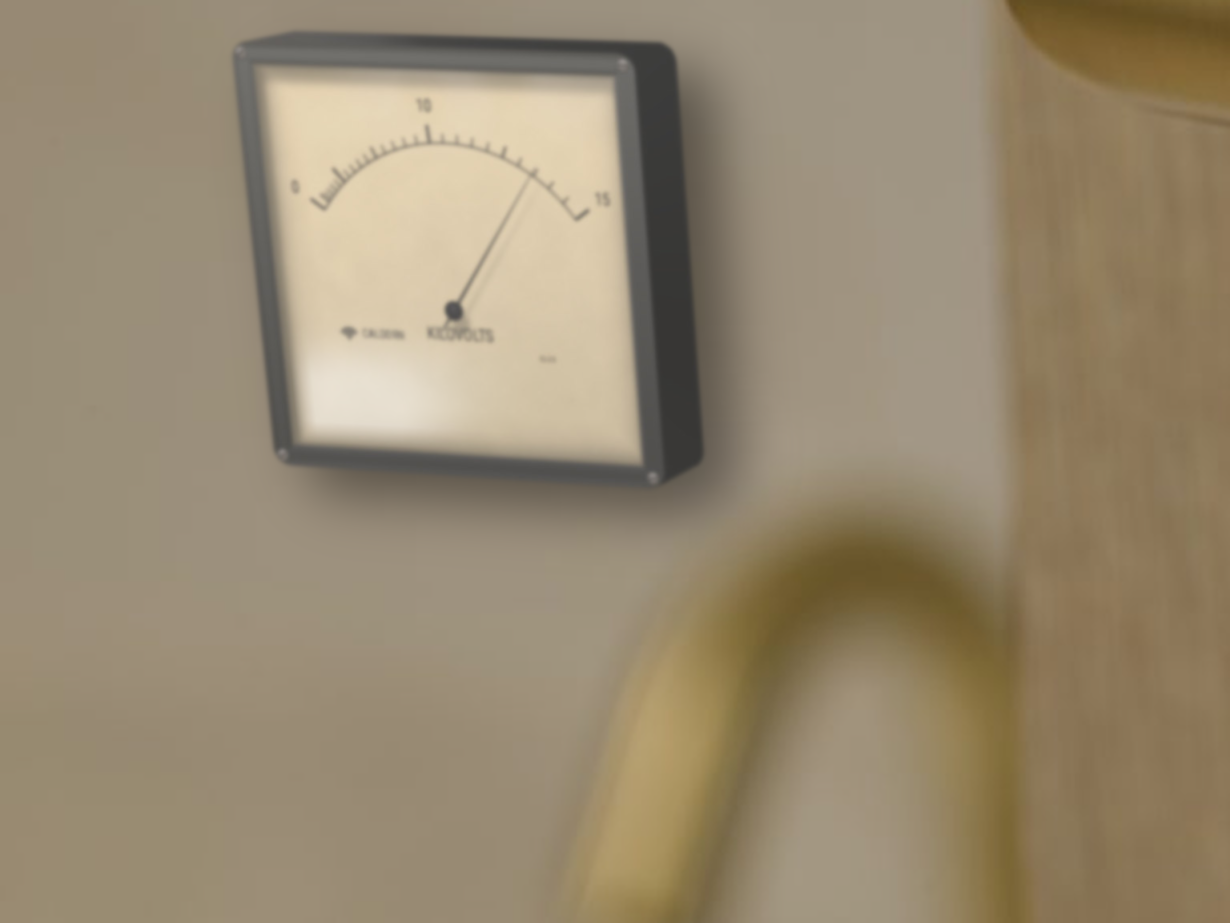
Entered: 13.5 kV
